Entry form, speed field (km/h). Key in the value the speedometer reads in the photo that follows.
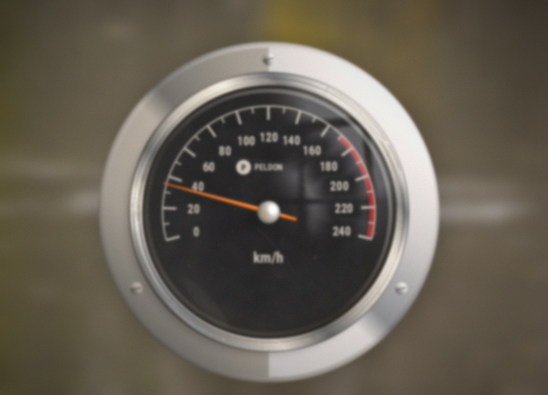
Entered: 35 km/h
